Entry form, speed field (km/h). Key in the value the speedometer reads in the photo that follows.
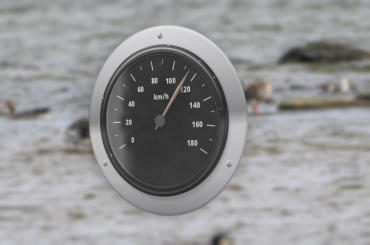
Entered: 115 km/h
